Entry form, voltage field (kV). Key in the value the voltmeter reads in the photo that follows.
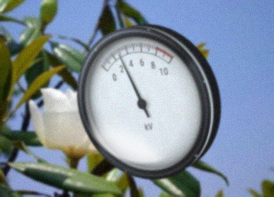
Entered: 3 kV
